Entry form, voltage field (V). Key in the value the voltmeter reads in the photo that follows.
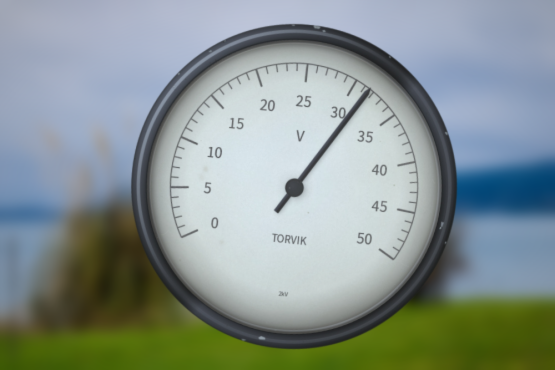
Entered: 31.5 V
